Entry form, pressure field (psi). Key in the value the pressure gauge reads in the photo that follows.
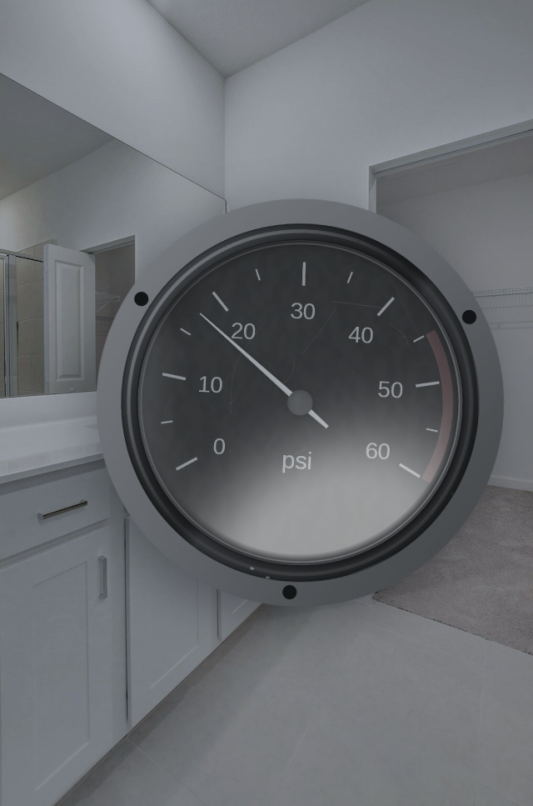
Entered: 17.5 psi
